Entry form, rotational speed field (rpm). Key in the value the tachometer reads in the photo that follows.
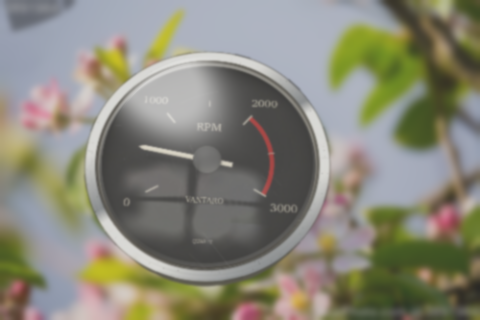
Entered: 500 rpm
